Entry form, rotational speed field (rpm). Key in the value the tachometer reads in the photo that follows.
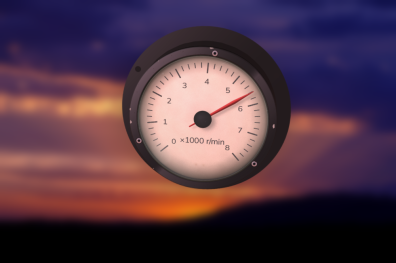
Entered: 5600 rpm
